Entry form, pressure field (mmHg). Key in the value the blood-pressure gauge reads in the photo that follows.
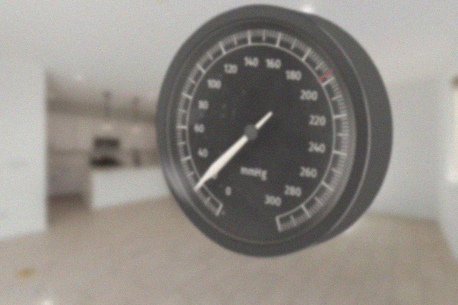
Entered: 20 mmHg
